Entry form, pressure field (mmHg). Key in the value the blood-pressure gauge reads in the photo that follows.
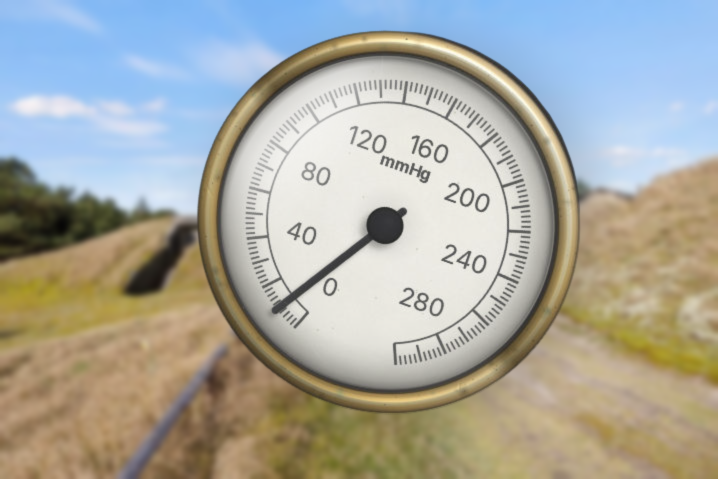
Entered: 10 mmHg
